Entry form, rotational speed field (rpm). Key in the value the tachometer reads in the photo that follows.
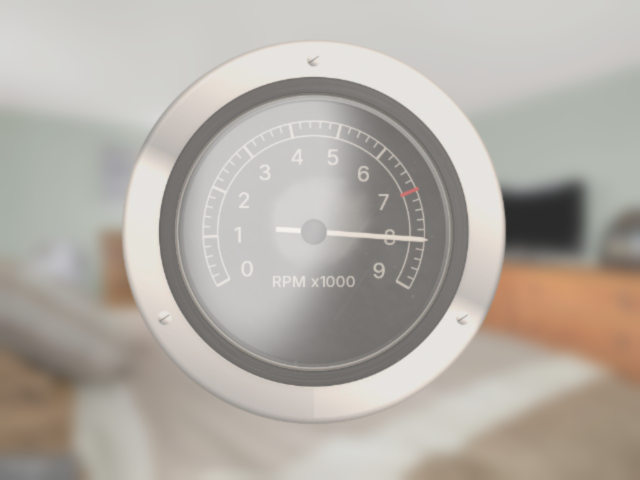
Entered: 8000 rpm
